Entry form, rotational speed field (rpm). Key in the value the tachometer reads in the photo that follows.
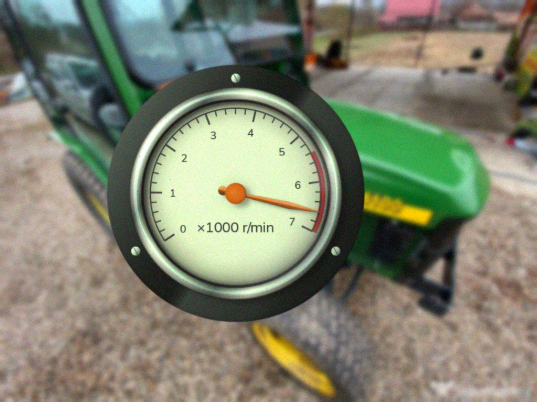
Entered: 6600 rpm
